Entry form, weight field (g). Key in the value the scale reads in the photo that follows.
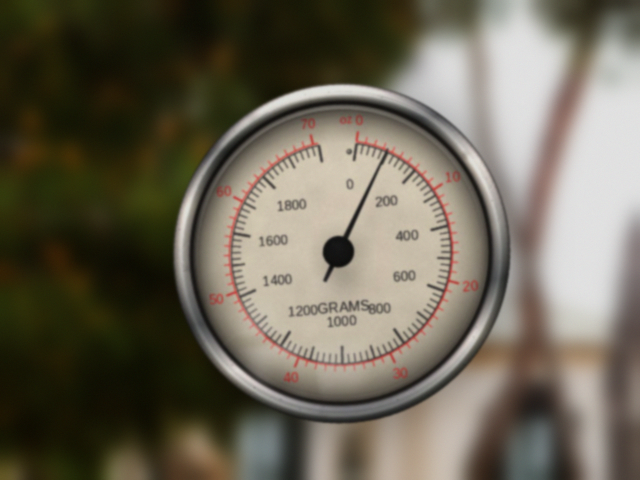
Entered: 100 g
